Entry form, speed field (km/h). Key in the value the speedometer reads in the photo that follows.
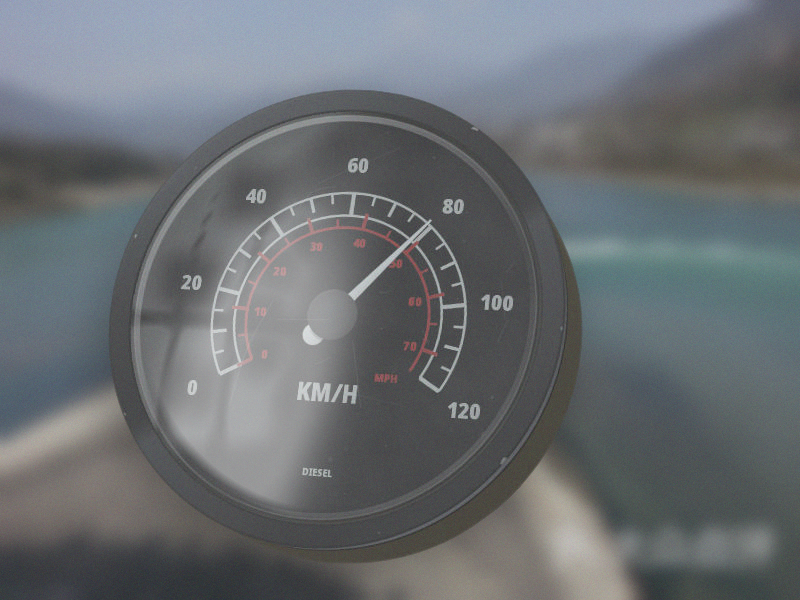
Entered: 80 km/h
